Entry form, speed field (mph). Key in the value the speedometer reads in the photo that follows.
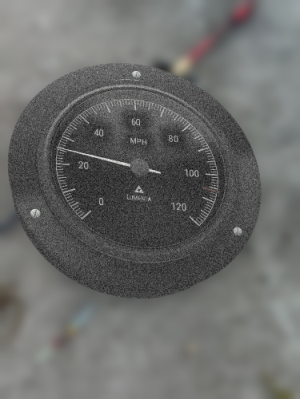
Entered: 25 mph
